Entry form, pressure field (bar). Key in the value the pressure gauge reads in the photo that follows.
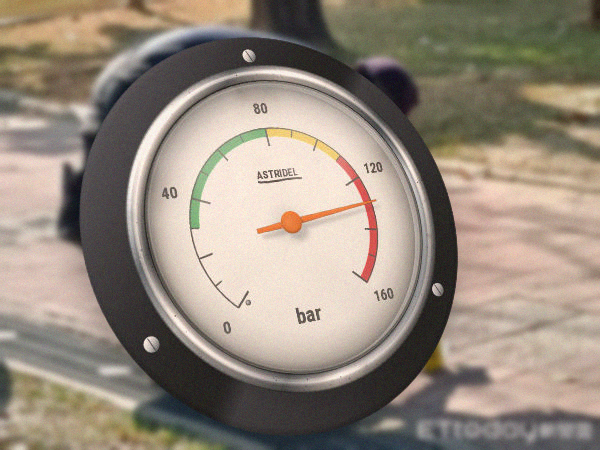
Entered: 130 bar
